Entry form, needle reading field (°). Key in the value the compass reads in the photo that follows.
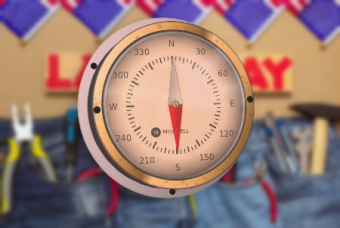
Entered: 180 °
